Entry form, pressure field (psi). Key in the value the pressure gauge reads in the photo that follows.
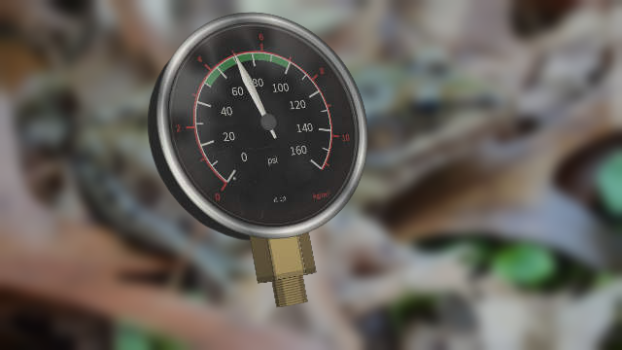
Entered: 70 psi
